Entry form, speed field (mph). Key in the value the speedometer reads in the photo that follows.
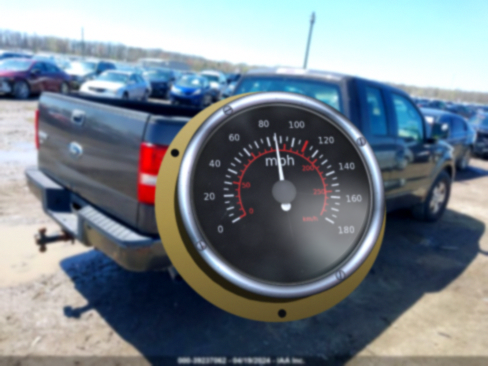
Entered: 85 mph
